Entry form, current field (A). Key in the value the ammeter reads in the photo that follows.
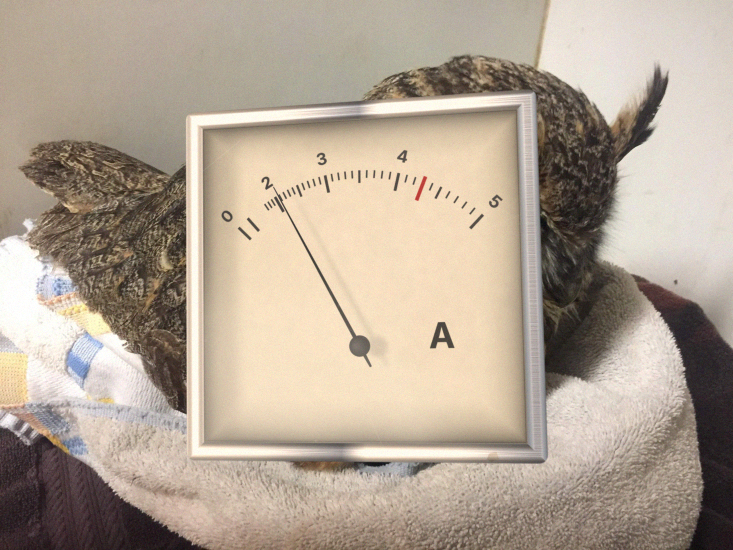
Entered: 2.1 A
